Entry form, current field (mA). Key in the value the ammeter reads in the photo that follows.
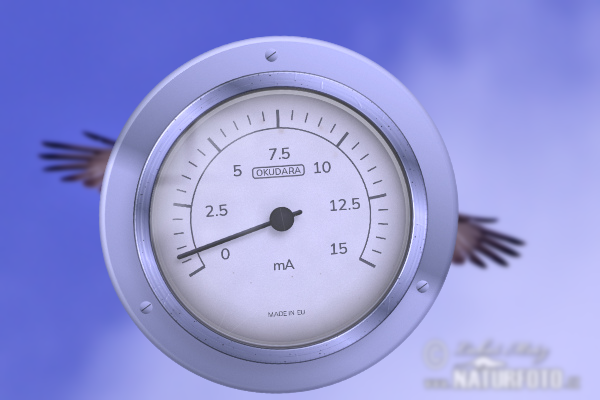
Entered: 0.75 mA
